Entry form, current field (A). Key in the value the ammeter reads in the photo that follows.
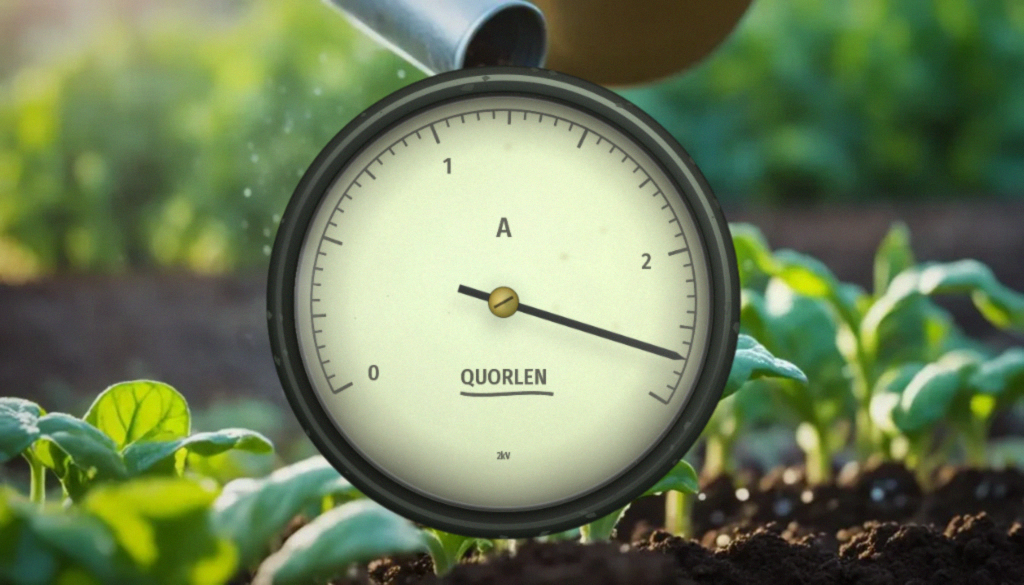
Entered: 2.35 A
